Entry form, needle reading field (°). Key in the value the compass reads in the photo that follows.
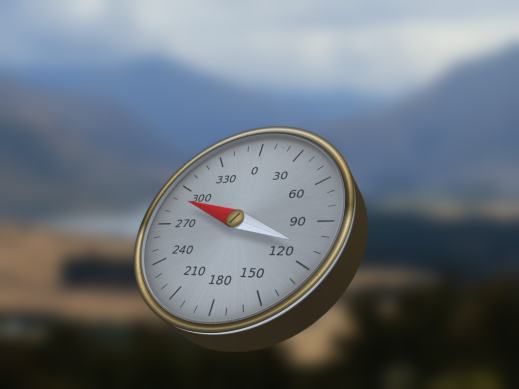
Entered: 290 °
